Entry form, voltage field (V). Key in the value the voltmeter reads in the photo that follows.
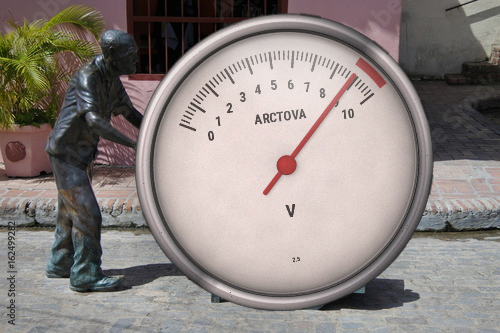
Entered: 8.8 V
